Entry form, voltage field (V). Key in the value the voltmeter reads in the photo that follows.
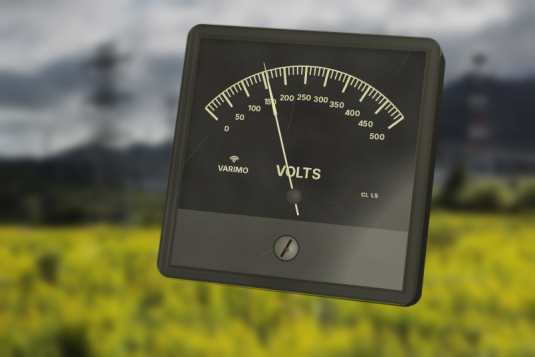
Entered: 160 V
